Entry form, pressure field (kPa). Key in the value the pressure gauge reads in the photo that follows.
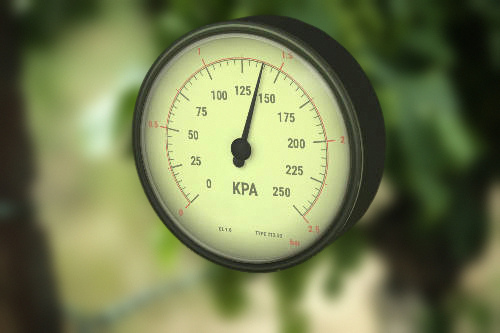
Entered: 140 kPa
